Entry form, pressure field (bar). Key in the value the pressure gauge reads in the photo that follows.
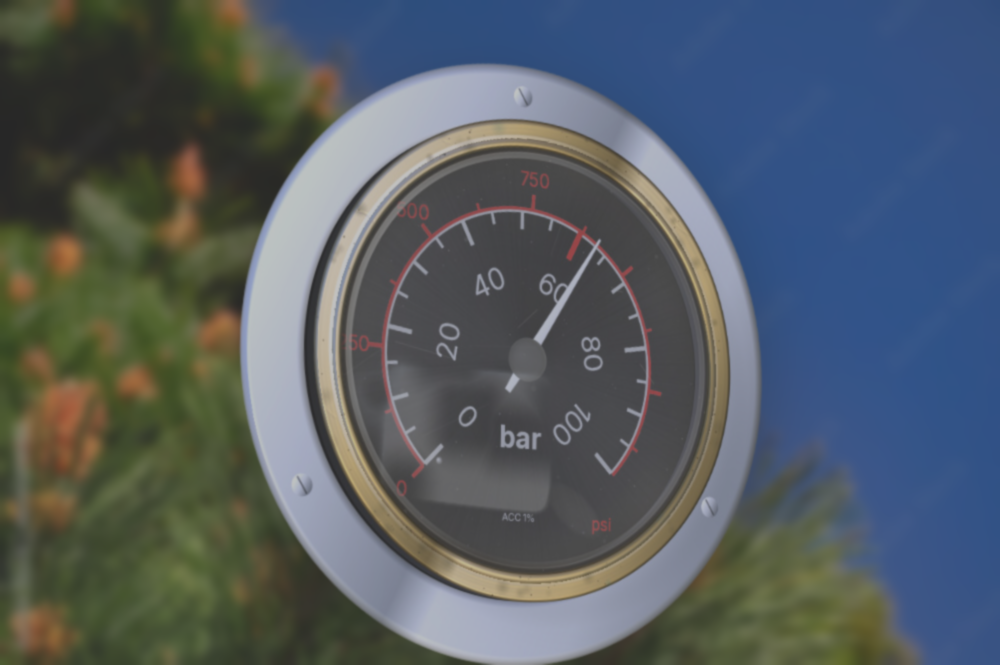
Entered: 62.5 bar
